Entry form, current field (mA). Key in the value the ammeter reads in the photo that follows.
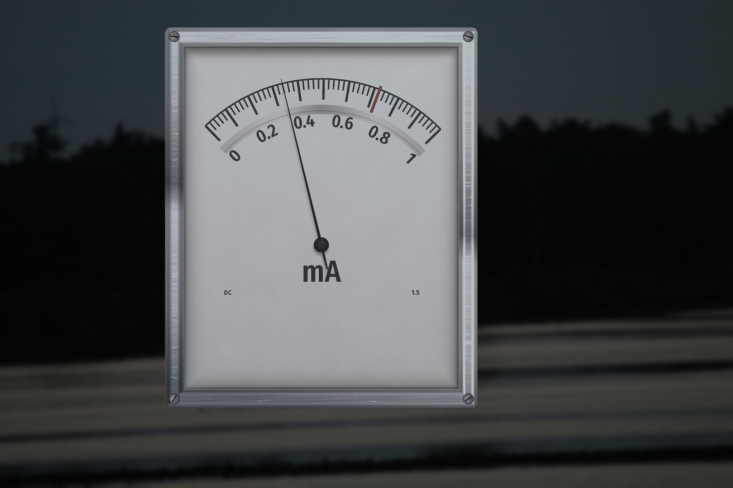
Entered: 0.34 mA
